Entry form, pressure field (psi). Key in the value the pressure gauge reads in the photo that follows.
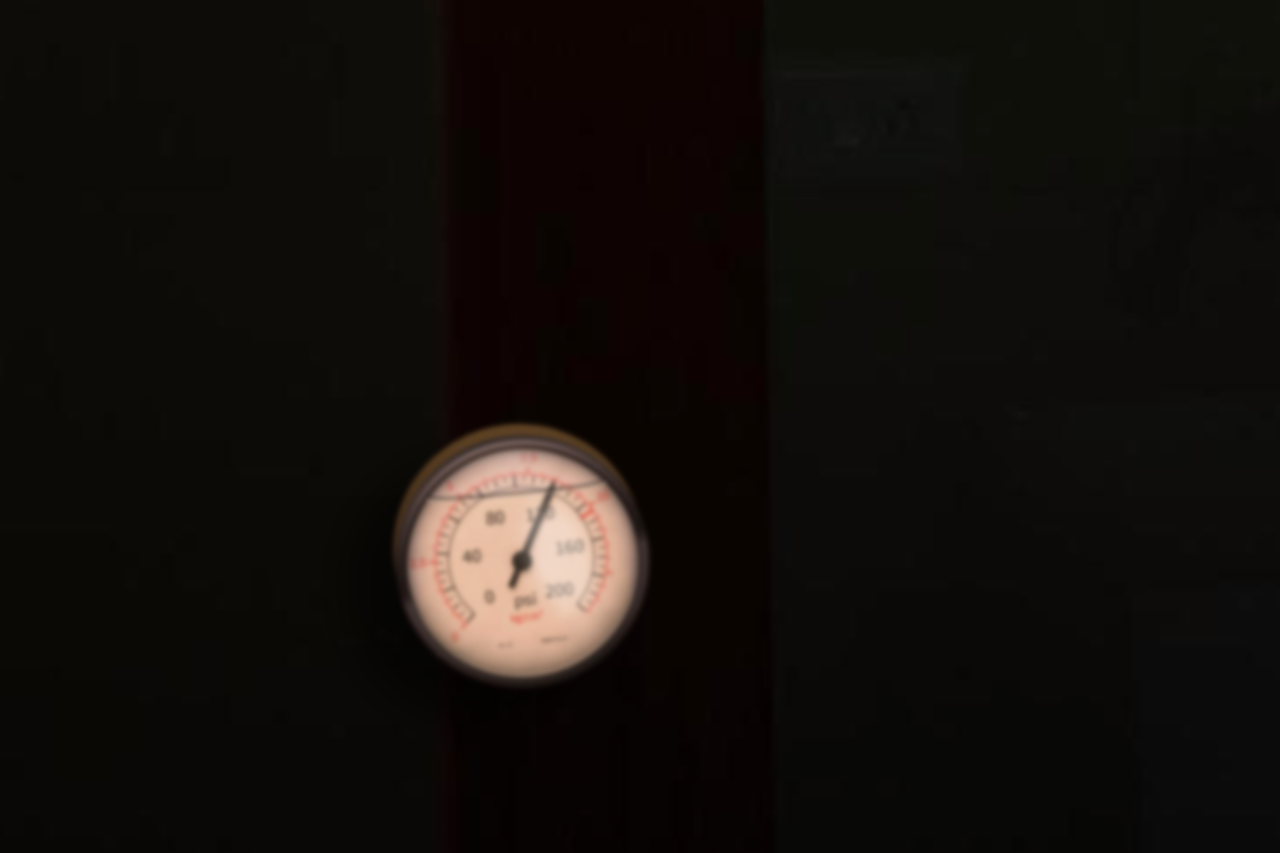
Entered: 120 psi
